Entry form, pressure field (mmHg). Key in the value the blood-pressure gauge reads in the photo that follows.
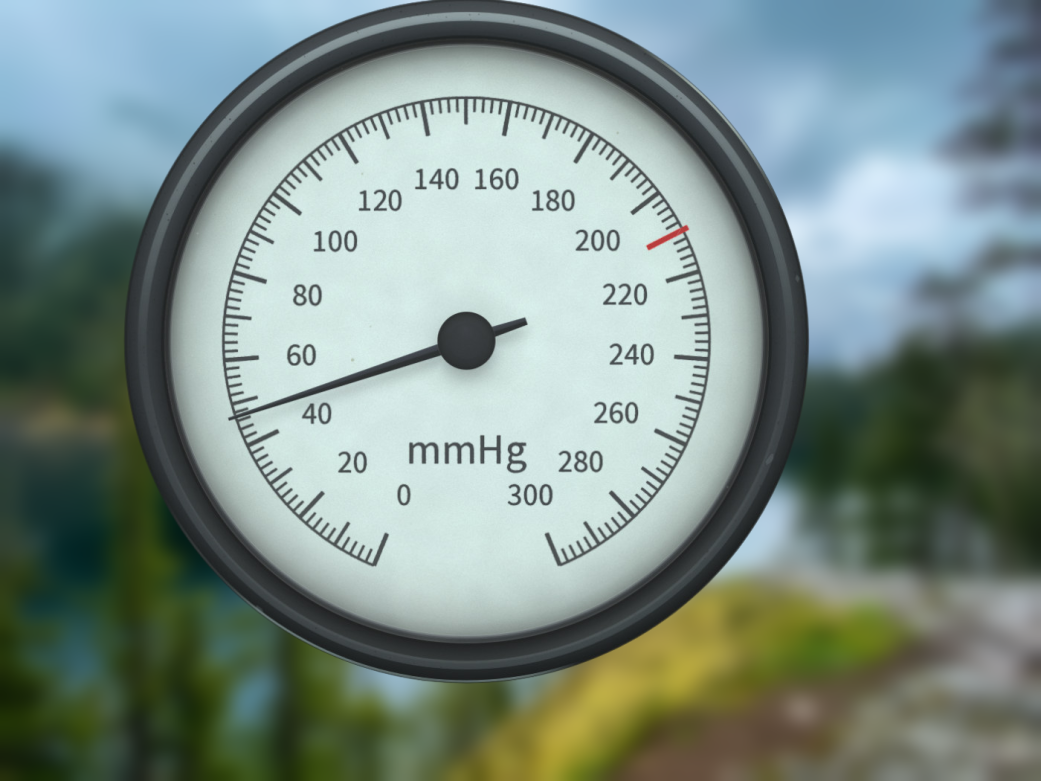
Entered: 47 mmHg
